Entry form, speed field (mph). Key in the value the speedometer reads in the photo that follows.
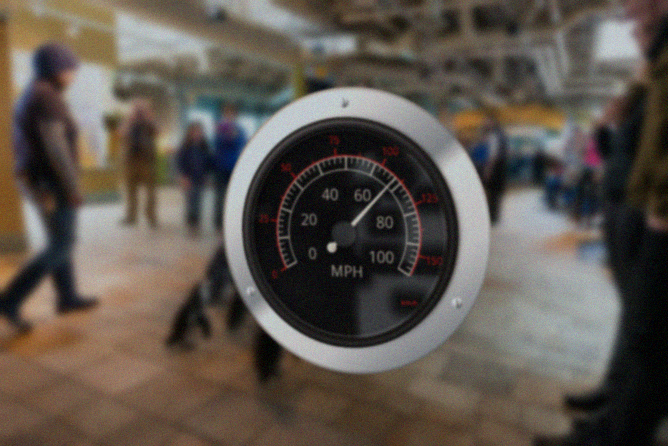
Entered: 68 mph
